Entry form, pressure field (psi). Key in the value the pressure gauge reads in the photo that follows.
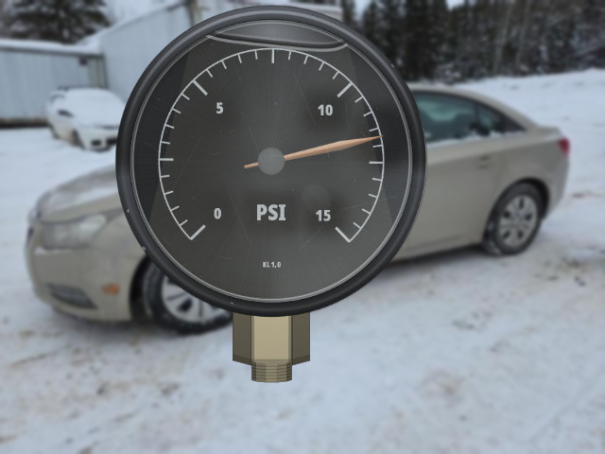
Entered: 11.75 psi
